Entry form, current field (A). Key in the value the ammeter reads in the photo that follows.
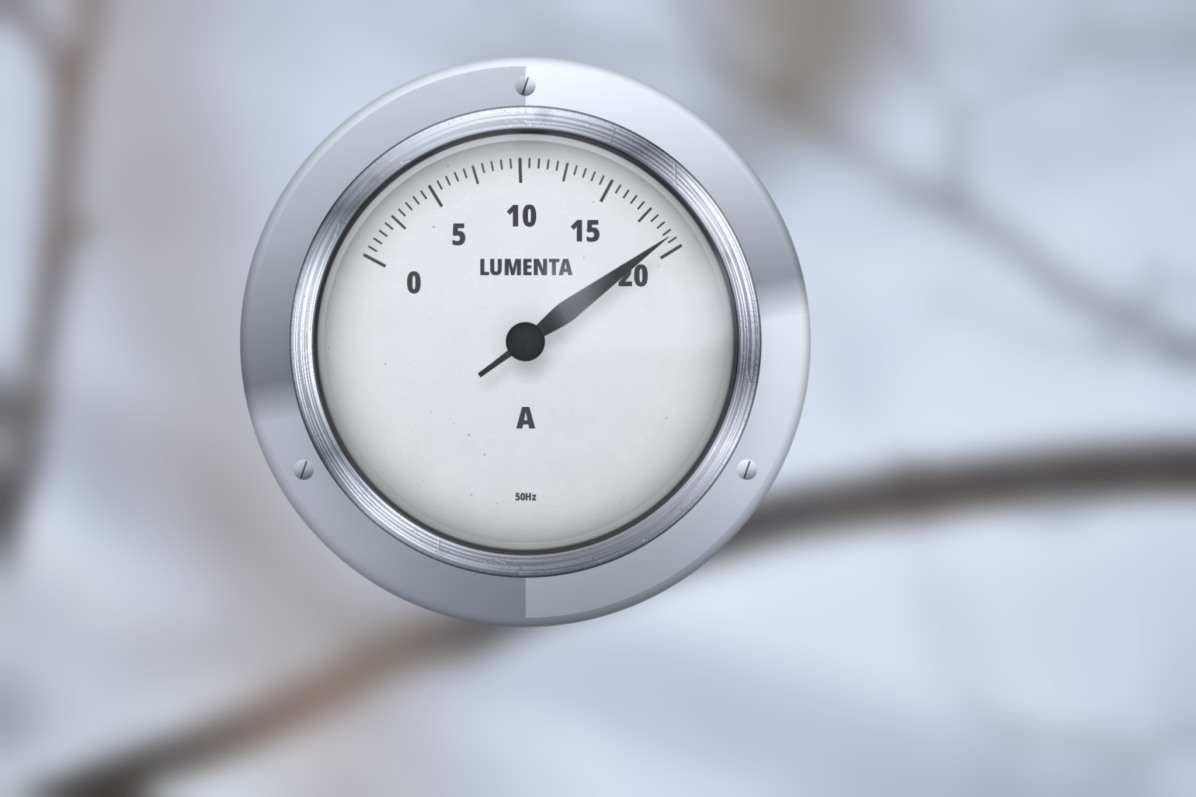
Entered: 19.25 A
